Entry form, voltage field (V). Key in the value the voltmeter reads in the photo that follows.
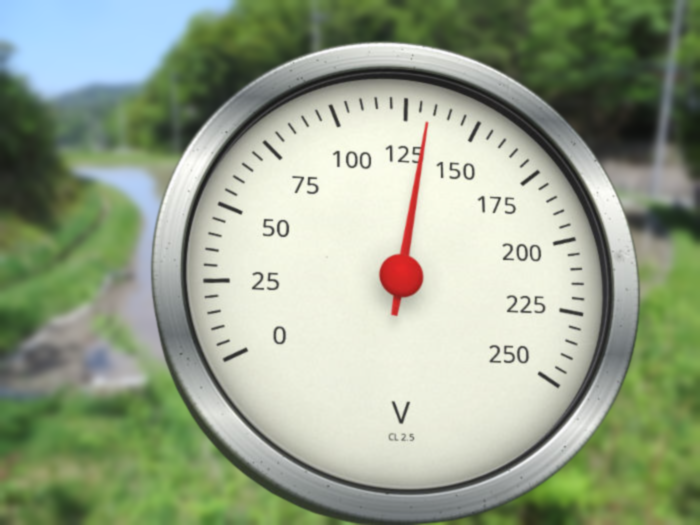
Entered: 132.5 V
